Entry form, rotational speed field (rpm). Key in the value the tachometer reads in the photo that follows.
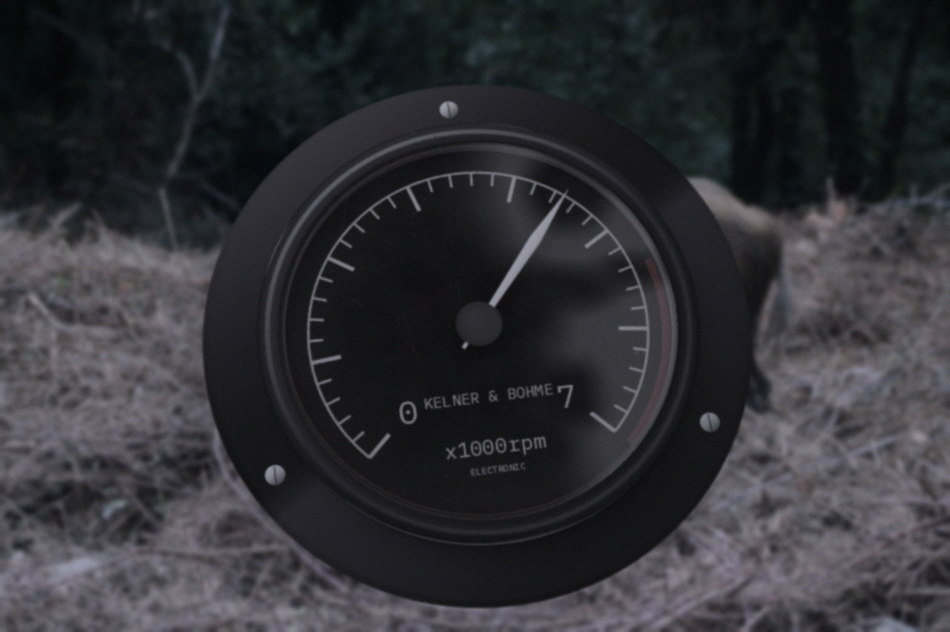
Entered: 4500 rpm
